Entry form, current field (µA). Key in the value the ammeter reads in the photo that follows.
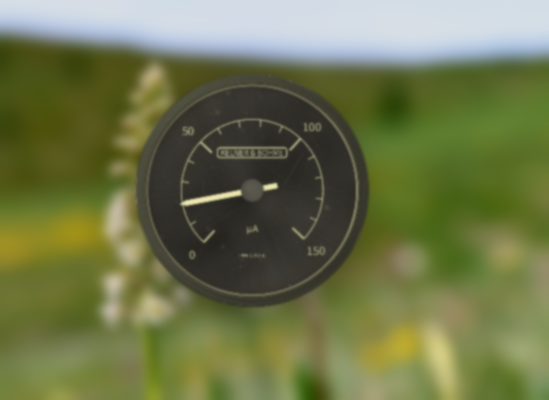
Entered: 20 µA
